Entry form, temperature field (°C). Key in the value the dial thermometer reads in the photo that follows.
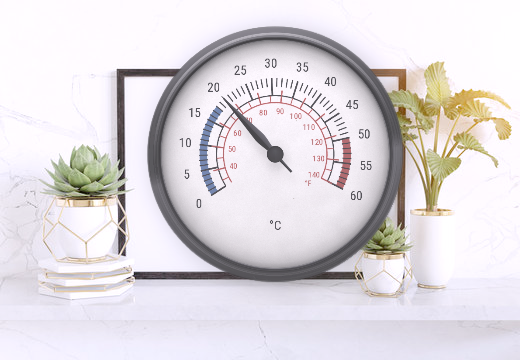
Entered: 20 °C
